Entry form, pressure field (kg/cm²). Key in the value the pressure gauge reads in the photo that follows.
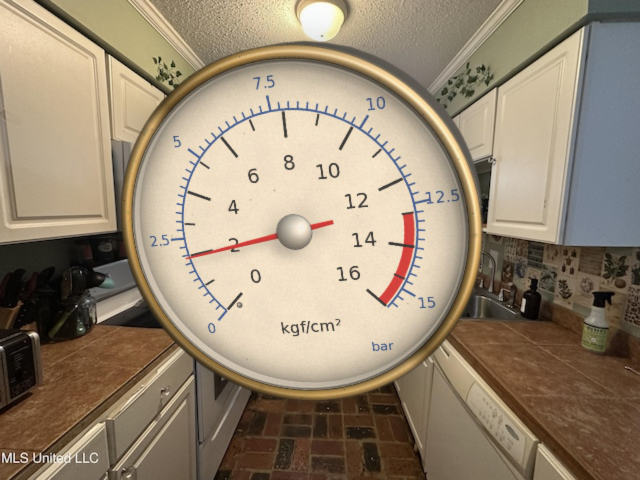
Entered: 2 kg/cm²
